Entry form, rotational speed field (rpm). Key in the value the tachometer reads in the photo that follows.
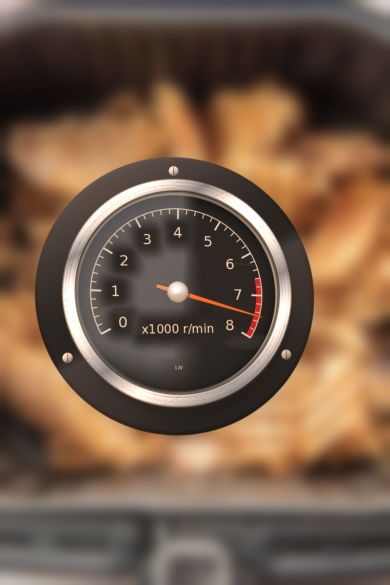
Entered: 7500 rpm
